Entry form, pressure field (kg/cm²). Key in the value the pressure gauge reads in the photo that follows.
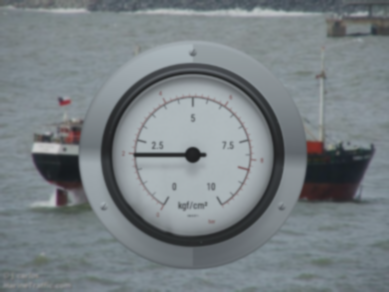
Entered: 2 kg/cm²
